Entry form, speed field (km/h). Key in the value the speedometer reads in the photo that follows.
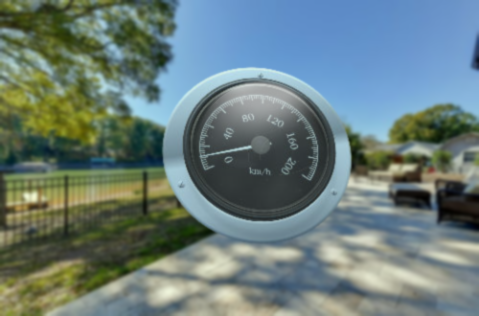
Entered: 10 km/h
